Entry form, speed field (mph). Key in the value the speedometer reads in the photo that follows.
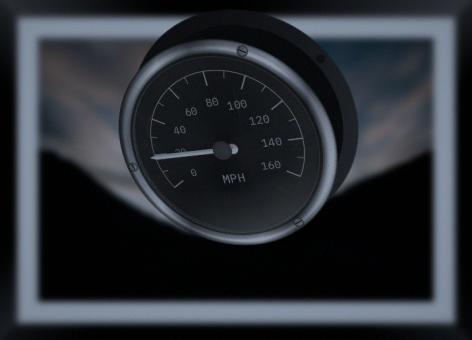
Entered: 20 mph
